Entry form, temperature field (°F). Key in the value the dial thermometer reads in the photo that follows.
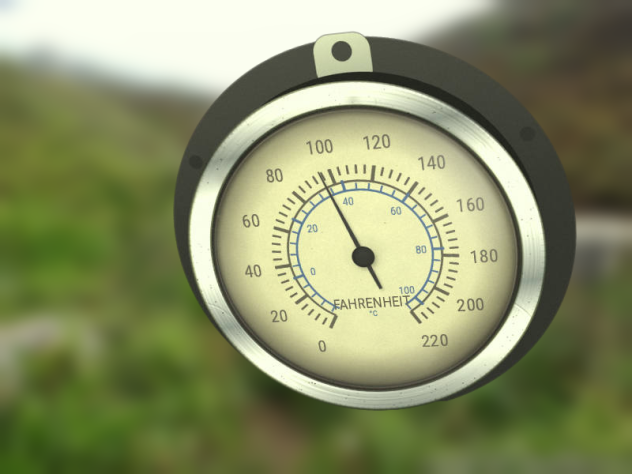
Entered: 96 °F
